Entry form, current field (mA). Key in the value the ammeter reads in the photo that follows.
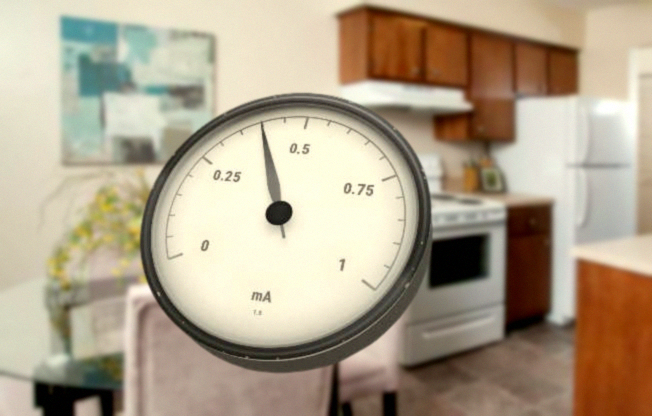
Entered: 0.4 mA
